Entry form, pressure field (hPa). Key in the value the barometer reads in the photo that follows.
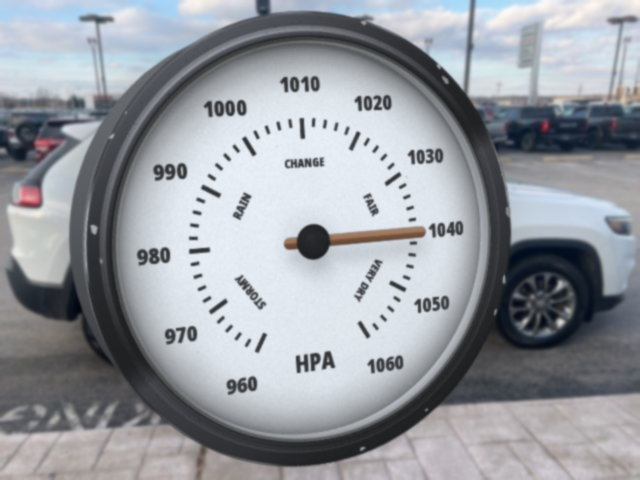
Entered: 1040 hPa
